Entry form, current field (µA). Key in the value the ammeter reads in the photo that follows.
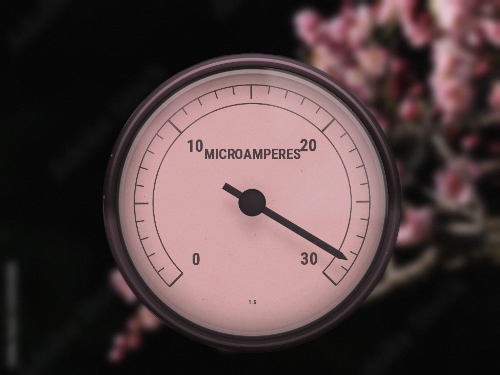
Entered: 28.5 µA
